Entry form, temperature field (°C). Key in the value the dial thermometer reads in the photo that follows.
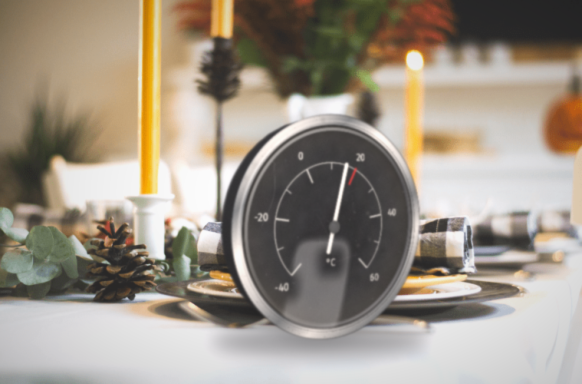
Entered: 15 °C
